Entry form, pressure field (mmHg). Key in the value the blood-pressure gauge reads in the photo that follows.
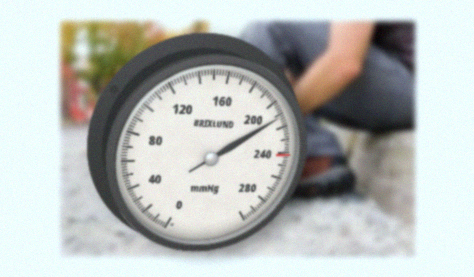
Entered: 210 mmHg
